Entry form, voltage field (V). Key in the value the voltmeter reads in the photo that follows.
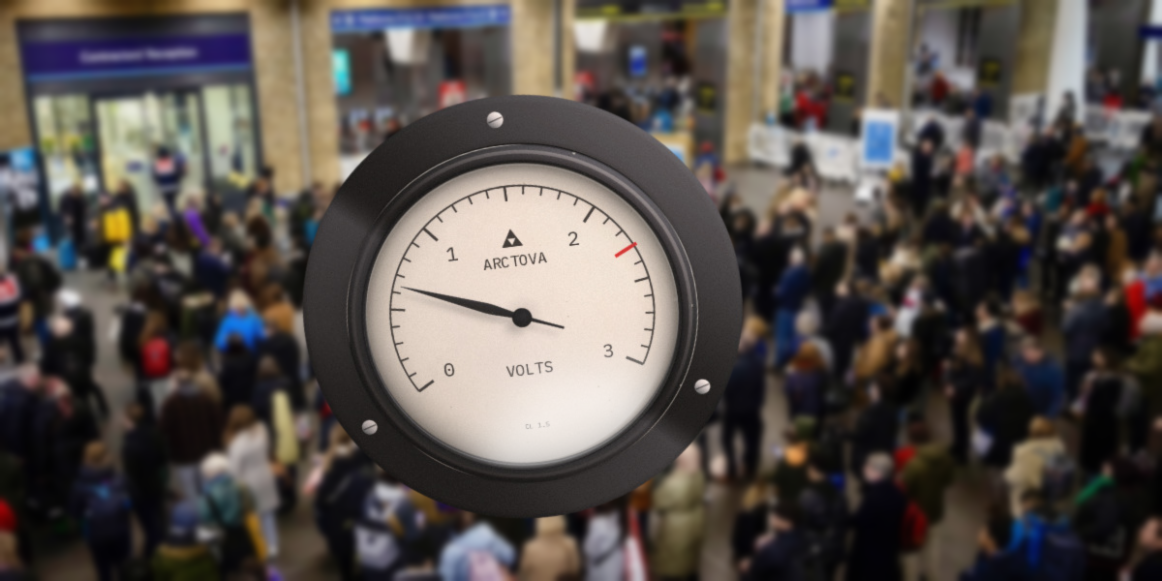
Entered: 0.65 V
